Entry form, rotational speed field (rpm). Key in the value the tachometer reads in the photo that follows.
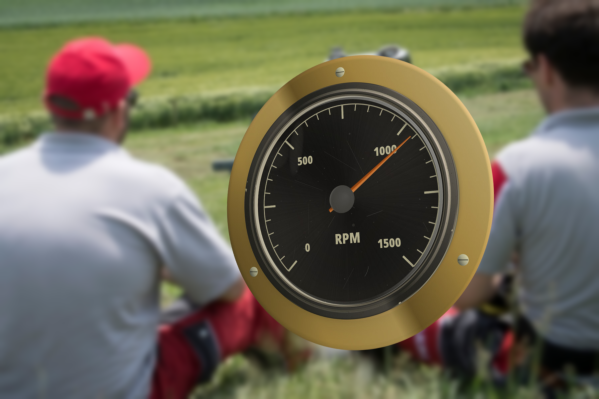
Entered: 1050 rpm
